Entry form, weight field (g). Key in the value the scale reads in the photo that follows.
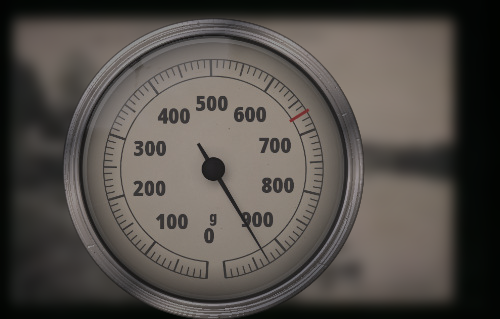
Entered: 930 g
